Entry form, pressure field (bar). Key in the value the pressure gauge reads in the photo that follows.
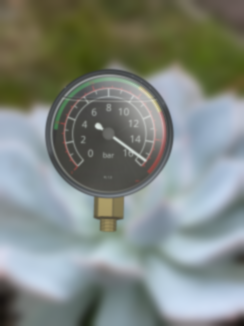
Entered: 15.5 bar
